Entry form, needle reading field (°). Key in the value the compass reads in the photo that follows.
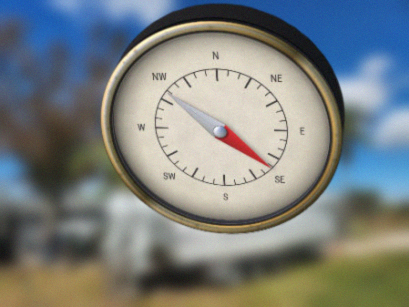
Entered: 130 °
